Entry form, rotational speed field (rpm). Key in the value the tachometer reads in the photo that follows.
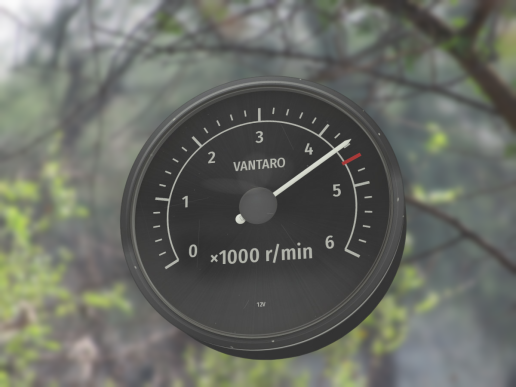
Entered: 4400 rpm
